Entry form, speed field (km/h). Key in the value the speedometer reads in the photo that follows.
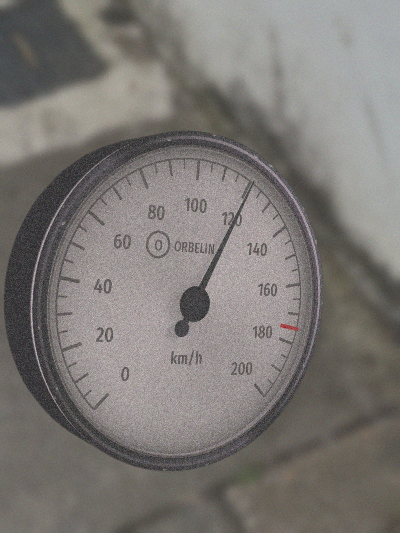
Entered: 120 km/h
